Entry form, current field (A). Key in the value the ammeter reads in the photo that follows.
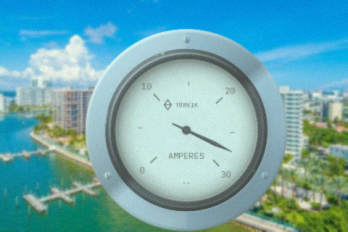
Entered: 27.5 A
